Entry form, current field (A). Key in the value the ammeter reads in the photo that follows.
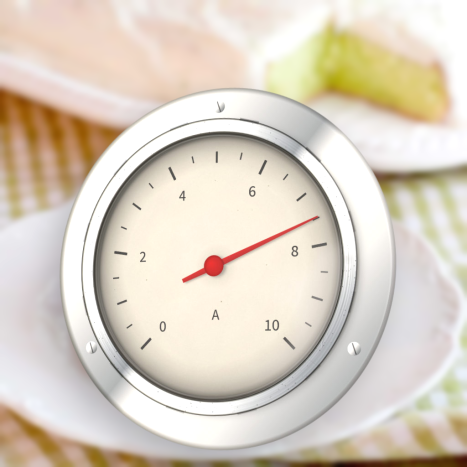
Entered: 7.5 A
